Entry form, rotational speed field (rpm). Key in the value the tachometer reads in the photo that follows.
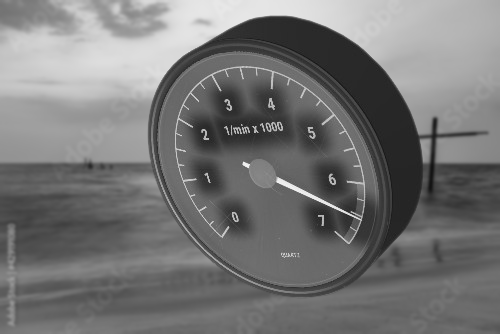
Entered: 6500 rpm
